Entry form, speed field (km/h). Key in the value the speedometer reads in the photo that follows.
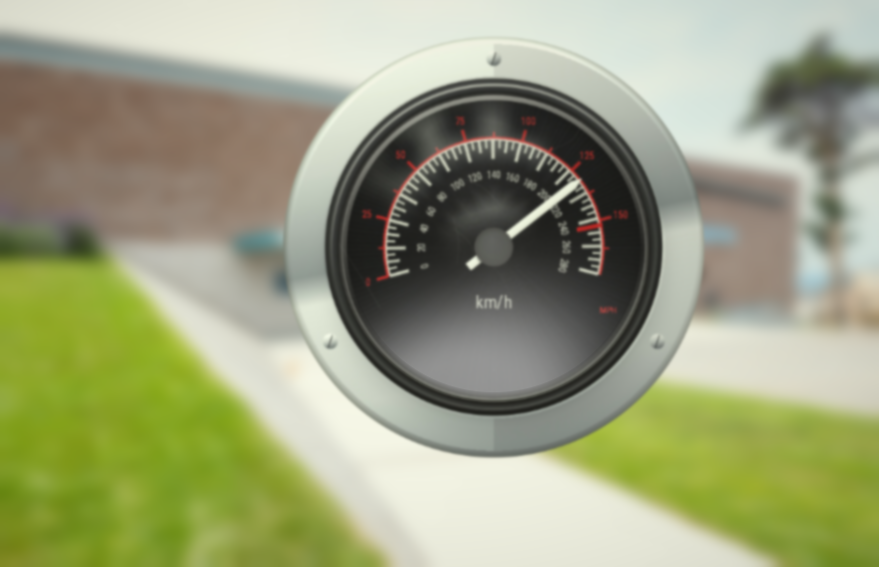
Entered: 210 km/h
